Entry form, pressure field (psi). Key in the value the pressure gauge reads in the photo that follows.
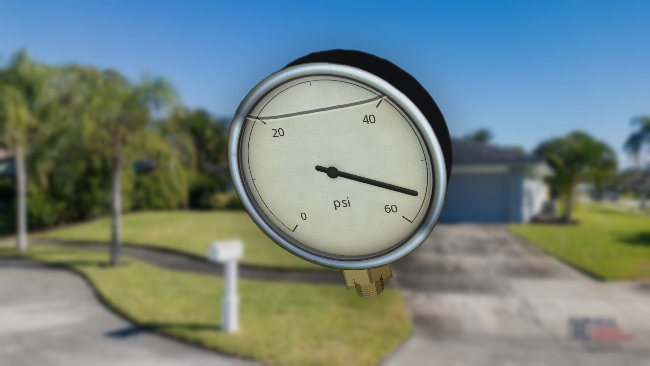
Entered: 55 psi
